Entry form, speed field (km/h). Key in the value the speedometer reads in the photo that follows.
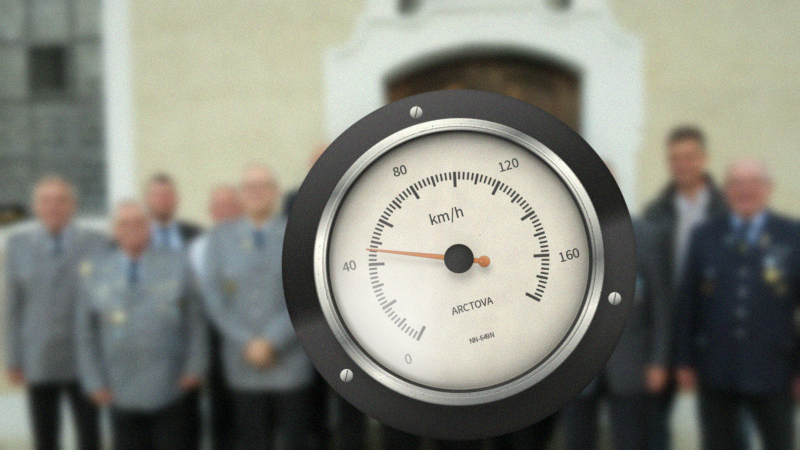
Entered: 46 km/h
